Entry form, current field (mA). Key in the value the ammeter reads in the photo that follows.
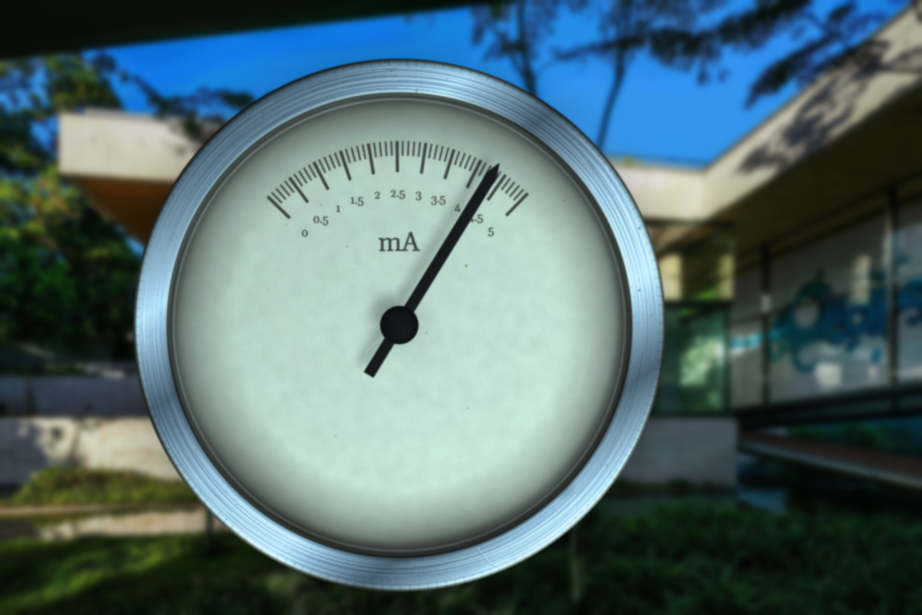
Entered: 4.3 mA
